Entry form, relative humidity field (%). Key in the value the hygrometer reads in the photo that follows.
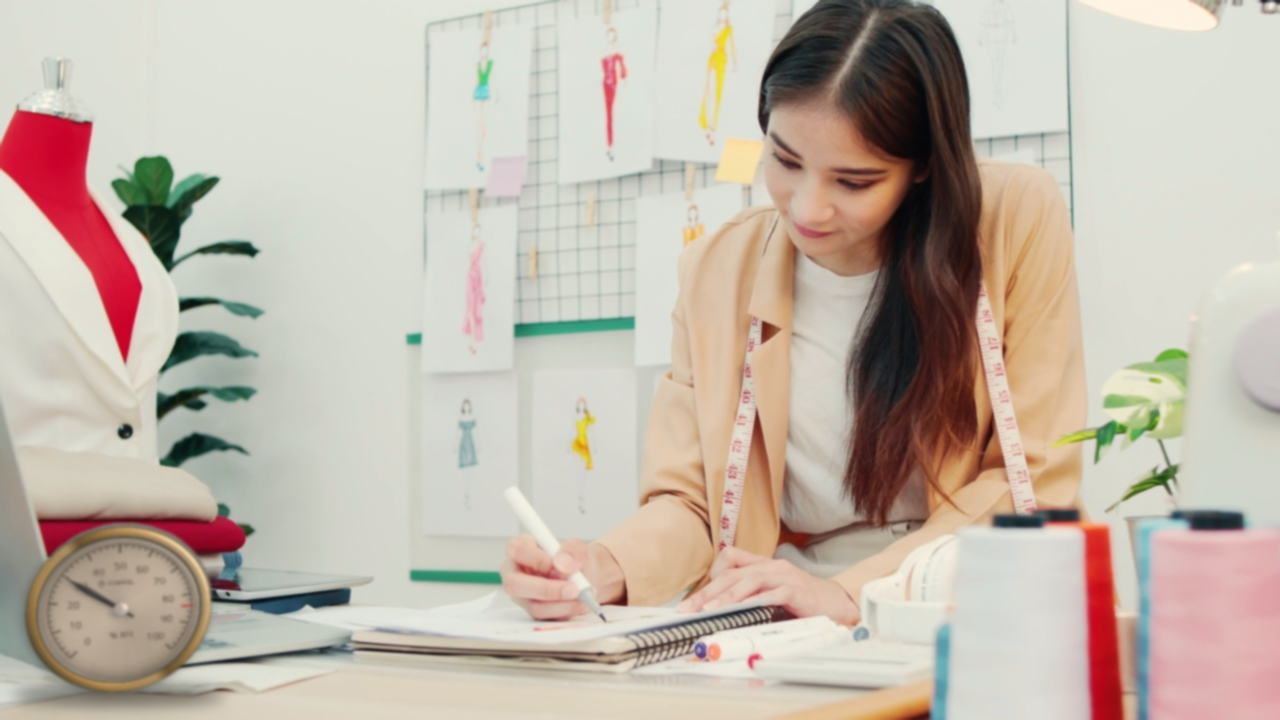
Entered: 30 %
